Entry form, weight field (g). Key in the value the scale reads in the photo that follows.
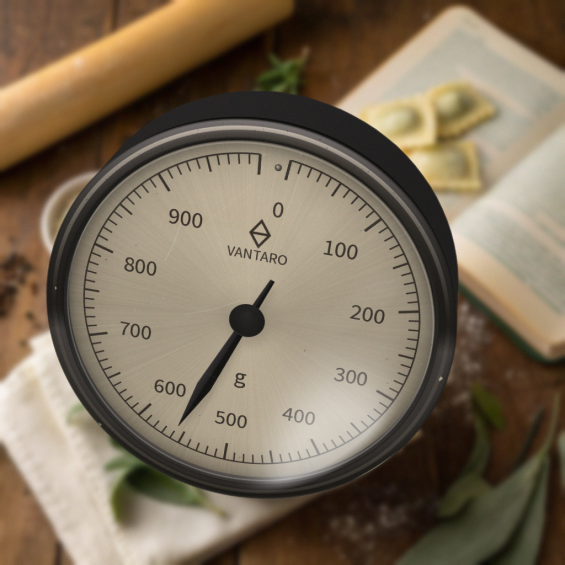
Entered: 560 g
